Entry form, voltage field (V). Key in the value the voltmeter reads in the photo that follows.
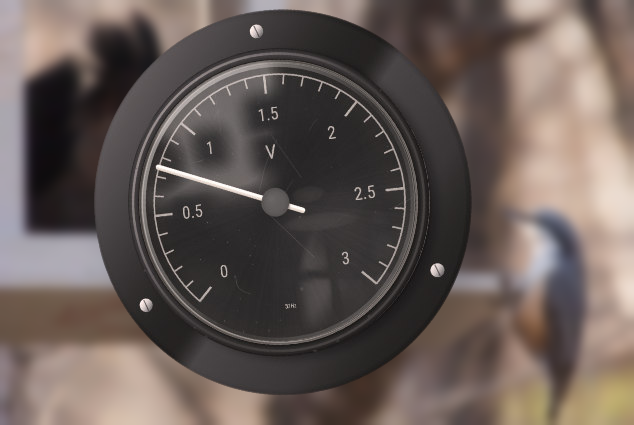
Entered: 0.75 V
